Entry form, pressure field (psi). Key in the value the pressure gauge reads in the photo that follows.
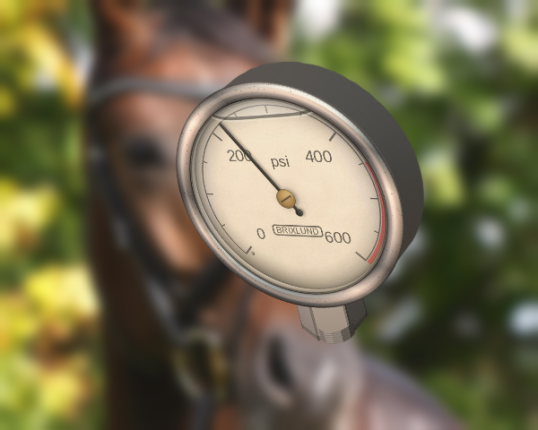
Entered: 225 psi
